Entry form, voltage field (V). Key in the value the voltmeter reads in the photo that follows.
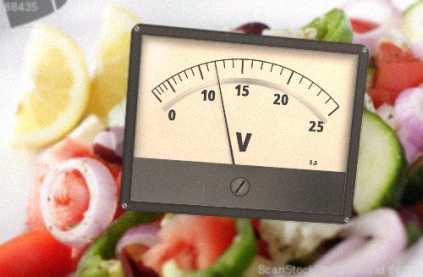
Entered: 12 V
